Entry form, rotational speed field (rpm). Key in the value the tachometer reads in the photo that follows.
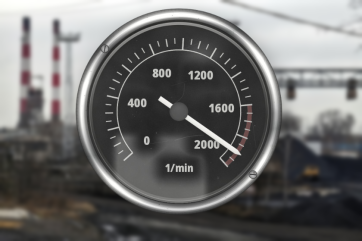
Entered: 1900 rpm
